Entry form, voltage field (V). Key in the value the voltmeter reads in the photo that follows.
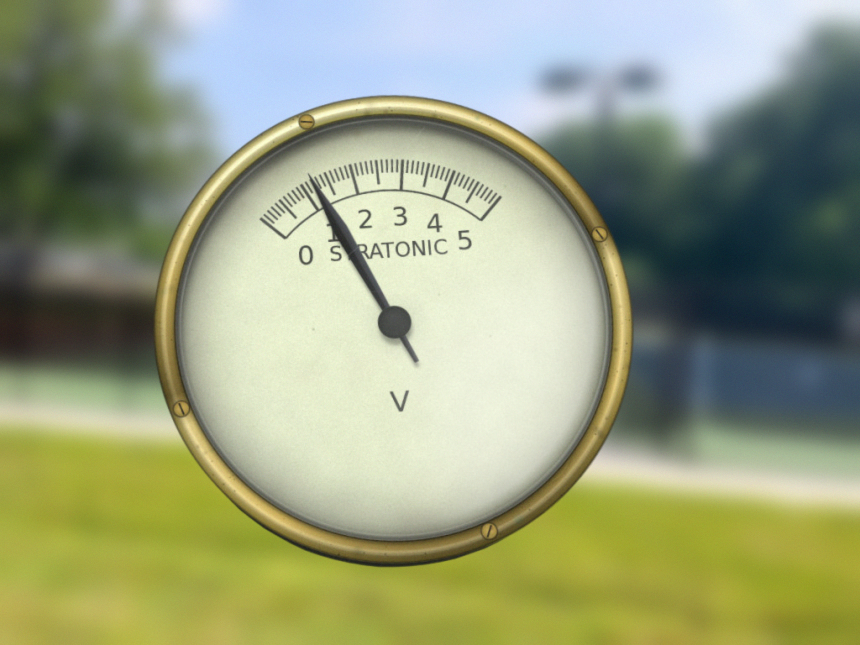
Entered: 1.2 V
